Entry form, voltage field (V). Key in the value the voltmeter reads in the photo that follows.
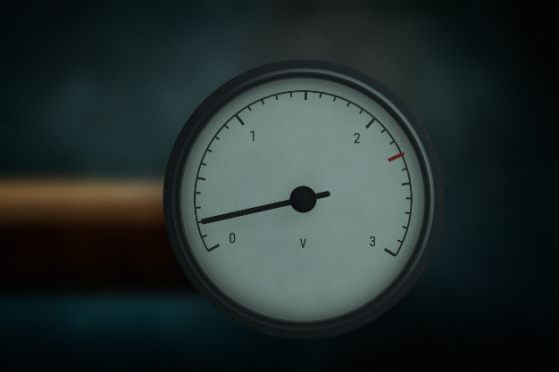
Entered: 0.2 V
